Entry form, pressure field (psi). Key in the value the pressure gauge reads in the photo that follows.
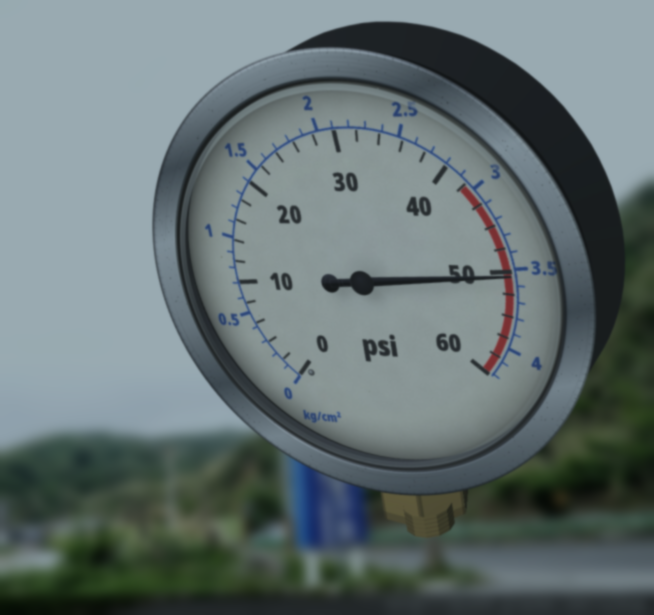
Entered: 50 psi
